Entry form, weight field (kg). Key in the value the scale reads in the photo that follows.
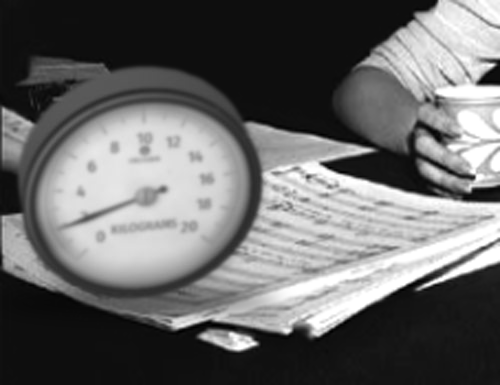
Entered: 2 kg
